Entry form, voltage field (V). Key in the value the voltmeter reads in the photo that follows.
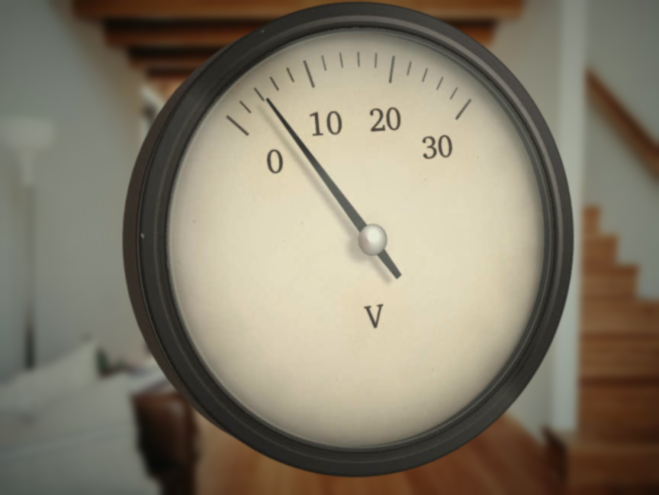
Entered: 4 V
